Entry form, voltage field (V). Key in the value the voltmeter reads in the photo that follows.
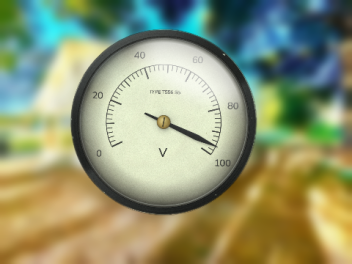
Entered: 96 V
